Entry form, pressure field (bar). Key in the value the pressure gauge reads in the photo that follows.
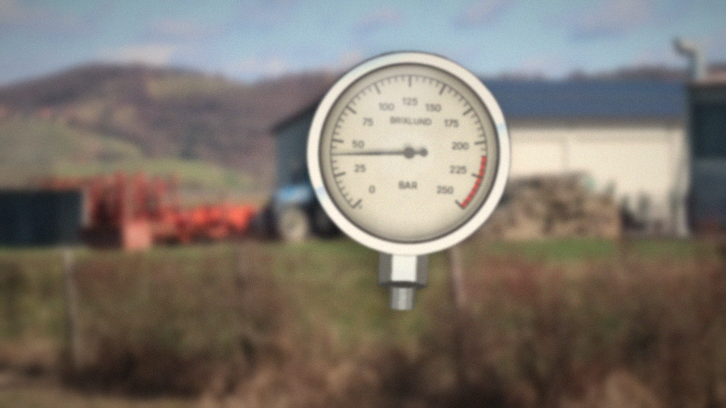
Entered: 40 bar
